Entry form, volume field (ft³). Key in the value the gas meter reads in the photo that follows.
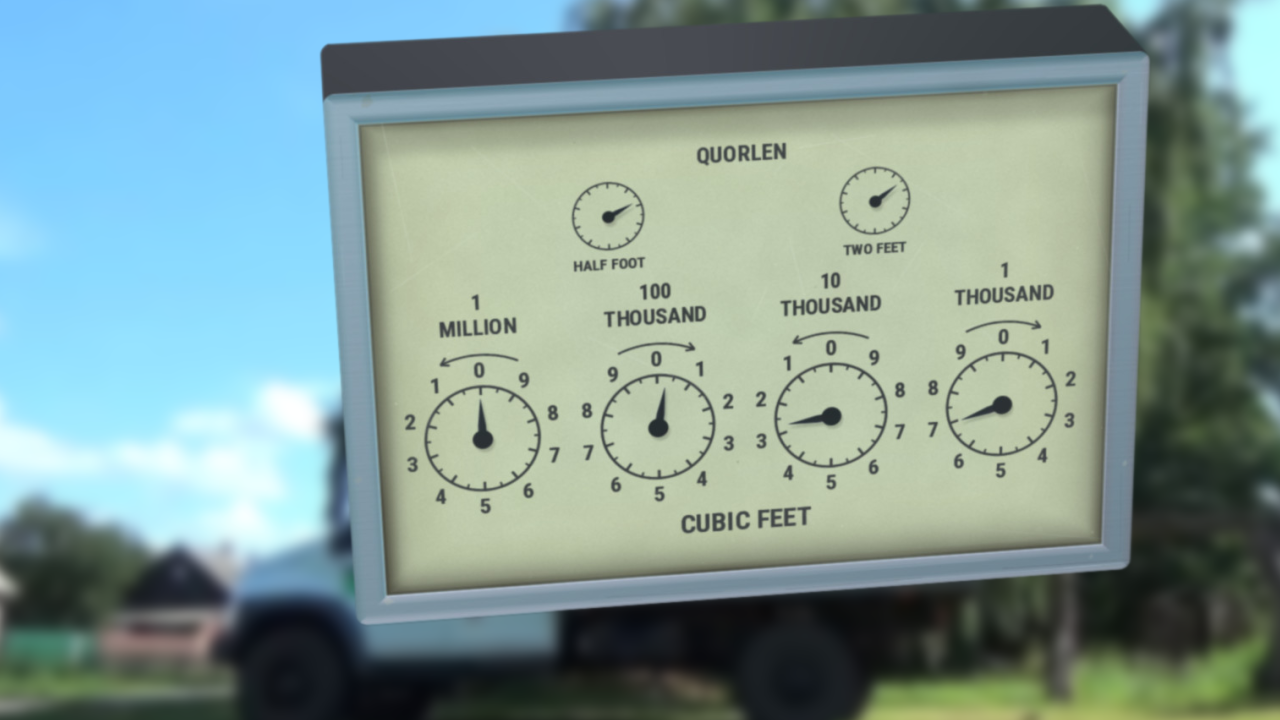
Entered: 2700 ft³
